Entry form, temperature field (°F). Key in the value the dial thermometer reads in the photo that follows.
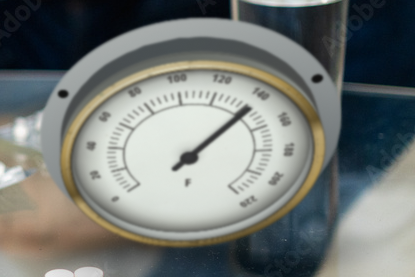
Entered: 140 °F
